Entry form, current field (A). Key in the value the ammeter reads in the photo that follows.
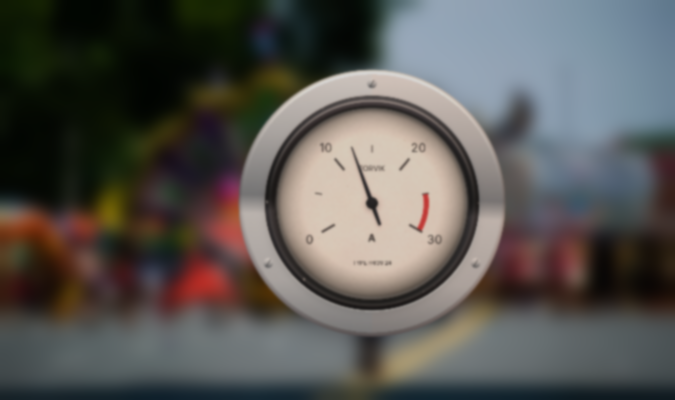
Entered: 12.5 A
